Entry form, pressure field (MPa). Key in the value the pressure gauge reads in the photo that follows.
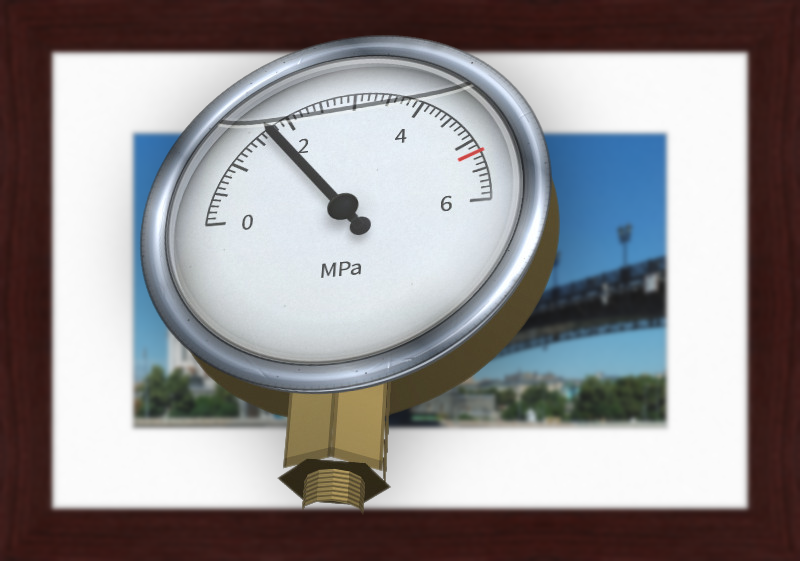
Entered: 1.7 MPa
